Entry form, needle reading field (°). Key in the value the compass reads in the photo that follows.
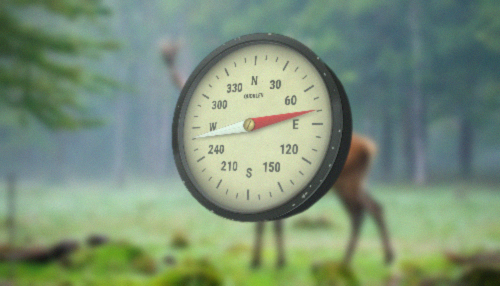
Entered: 80 °
